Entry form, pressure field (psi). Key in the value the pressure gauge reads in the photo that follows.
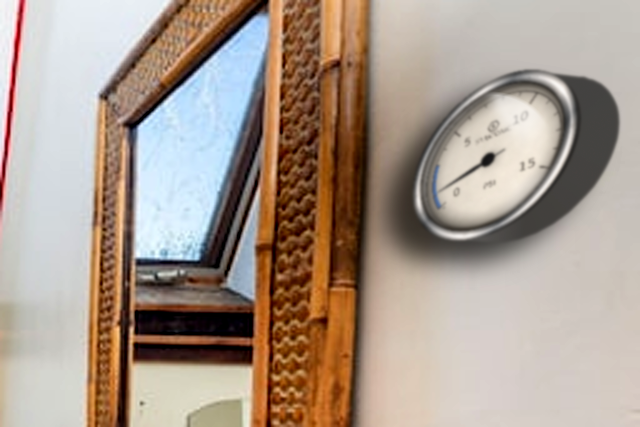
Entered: 1 psi
